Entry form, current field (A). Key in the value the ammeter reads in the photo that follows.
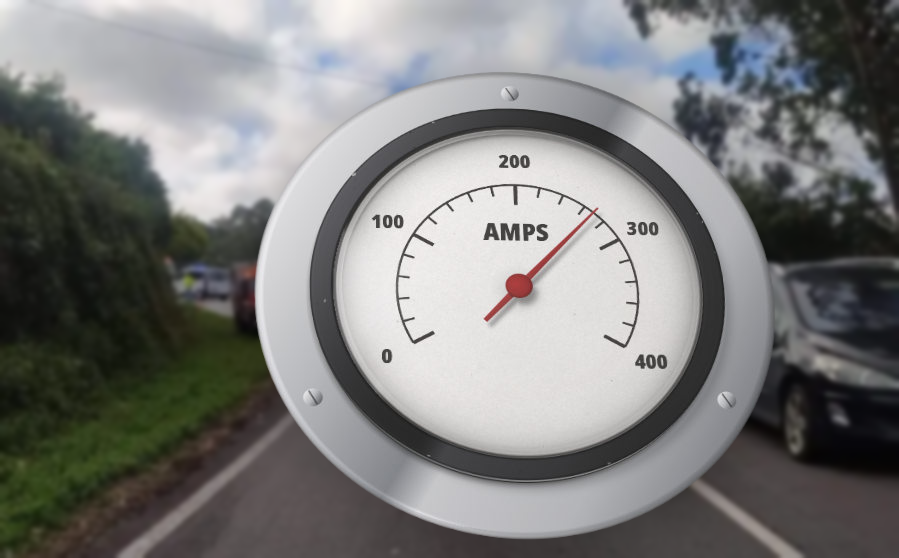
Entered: 270 A
